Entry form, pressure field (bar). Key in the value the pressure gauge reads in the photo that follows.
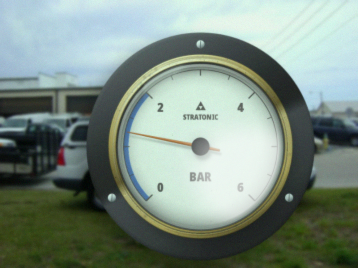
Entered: 1.25 bar
